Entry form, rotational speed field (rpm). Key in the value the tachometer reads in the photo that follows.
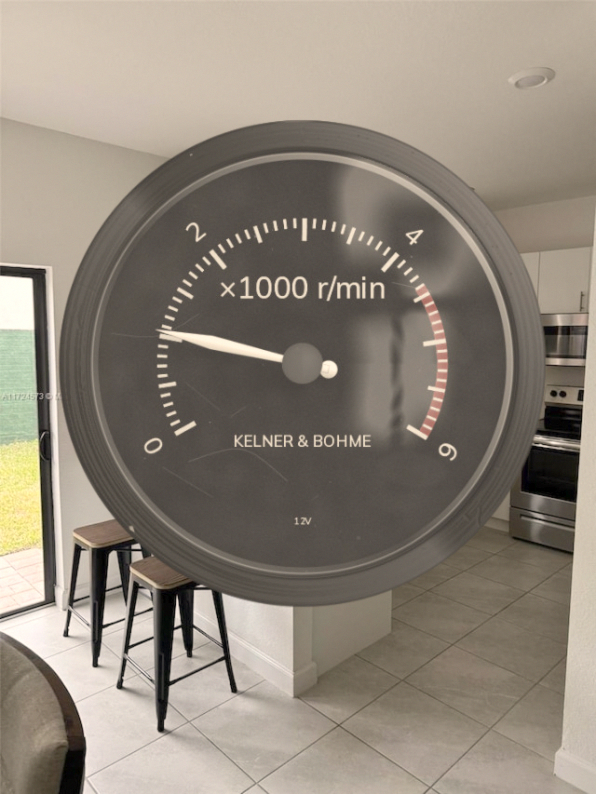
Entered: 1050 rpm
